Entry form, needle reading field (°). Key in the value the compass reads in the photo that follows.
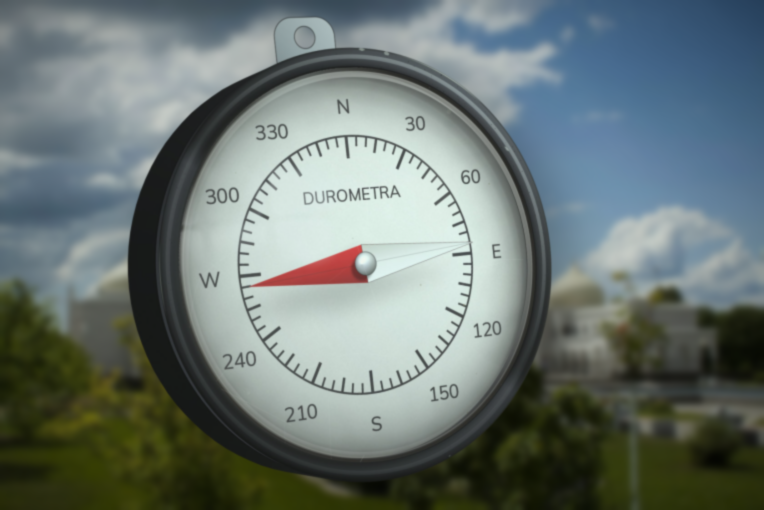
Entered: 265 °
